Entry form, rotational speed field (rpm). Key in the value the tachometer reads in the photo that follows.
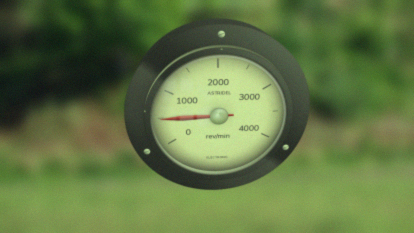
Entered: 500 rpm
